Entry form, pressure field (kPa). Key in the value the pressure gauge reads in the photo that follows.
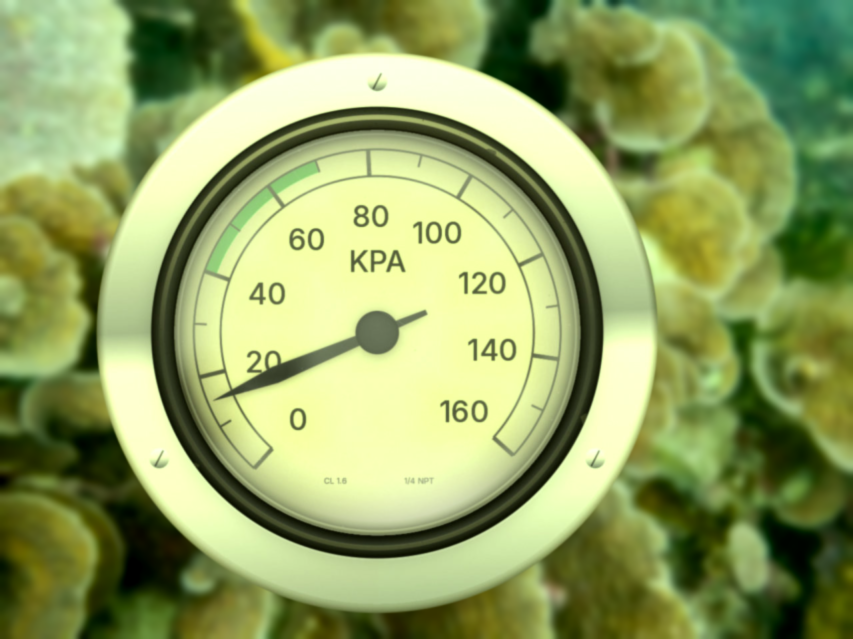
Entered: 15 kPa
